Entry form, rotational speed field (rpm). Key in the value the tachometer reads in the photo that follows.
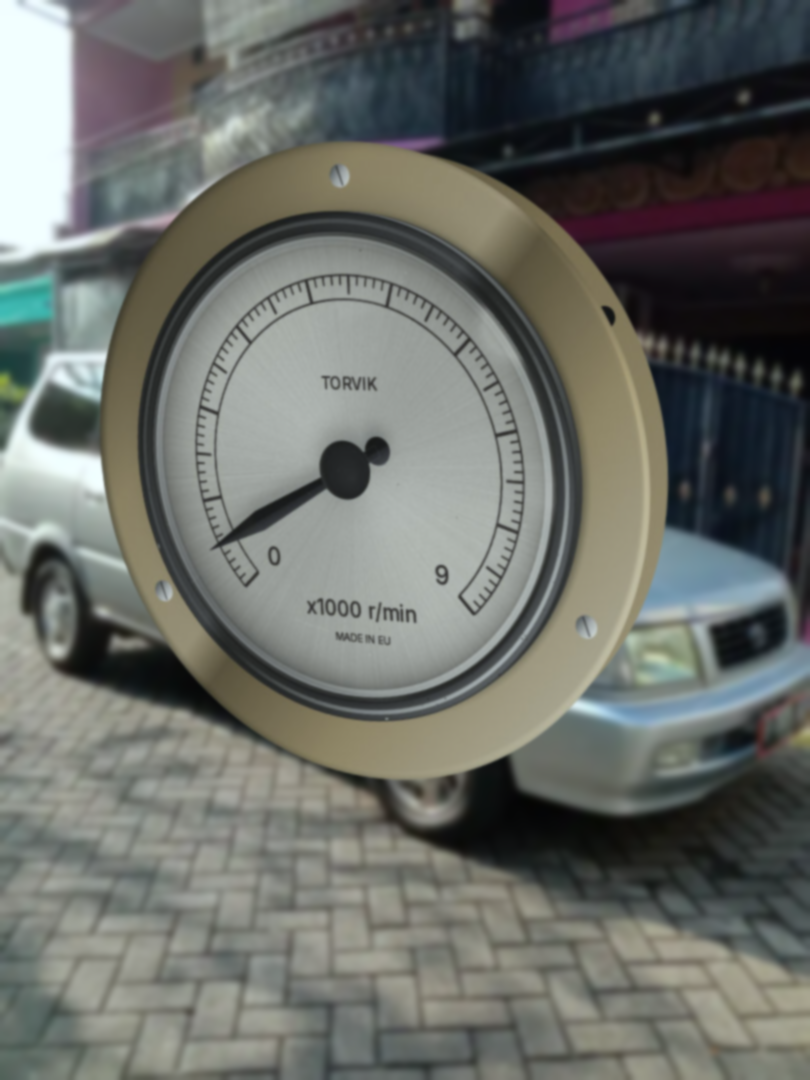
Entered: 500 rpm
